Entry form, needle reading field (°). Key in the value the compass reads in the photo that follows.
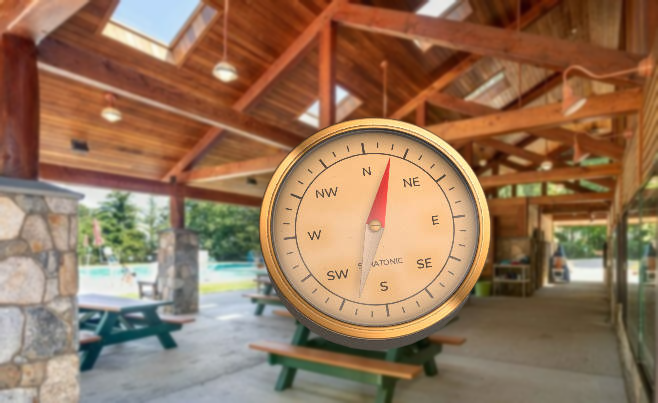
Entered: 20 °
